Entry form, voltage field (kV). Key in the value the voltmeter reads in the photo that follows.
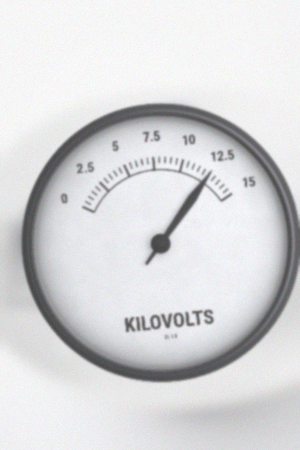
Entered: 12.5 kV
